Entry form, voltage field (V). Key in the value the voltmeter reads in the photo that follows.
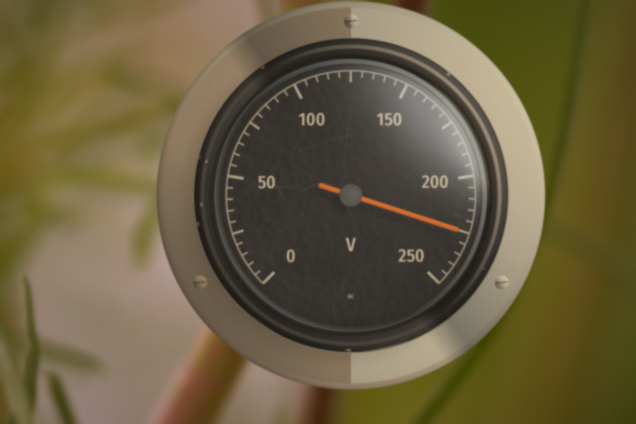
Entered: 225 V
